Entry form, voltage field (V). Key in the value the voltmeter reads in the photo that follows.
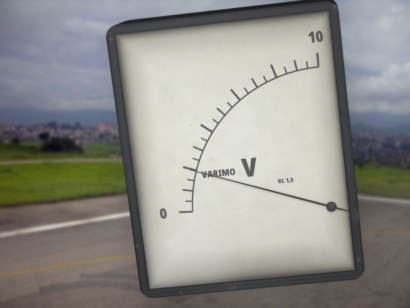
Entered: 2 V
